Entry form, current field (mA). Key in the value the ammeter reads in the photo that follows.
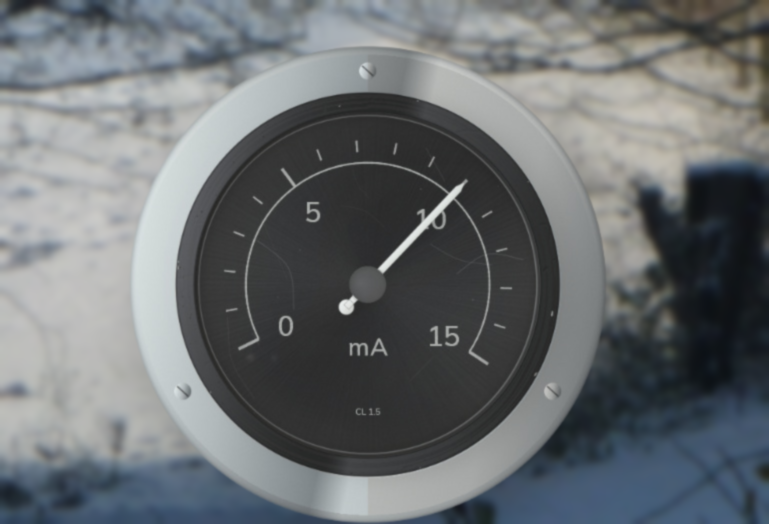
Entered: 10 mA
